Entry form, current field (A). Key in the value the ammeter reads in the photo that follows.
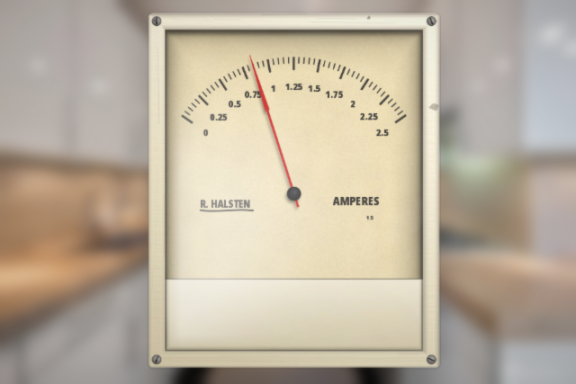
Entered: 0.85 A
